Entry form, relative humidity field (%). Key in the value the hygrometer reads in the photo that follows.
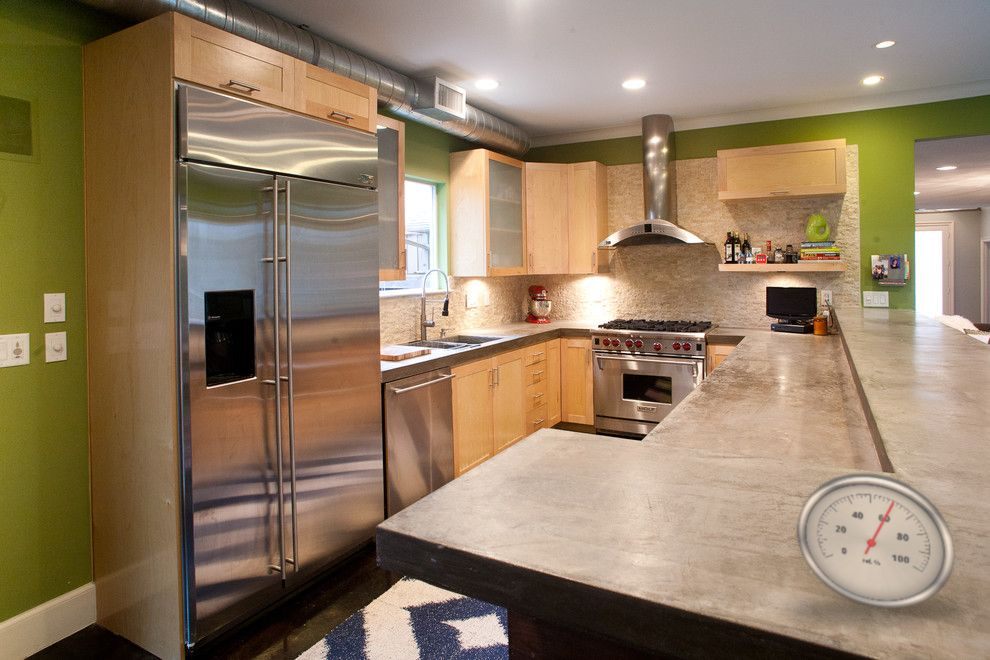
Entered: 60 %
